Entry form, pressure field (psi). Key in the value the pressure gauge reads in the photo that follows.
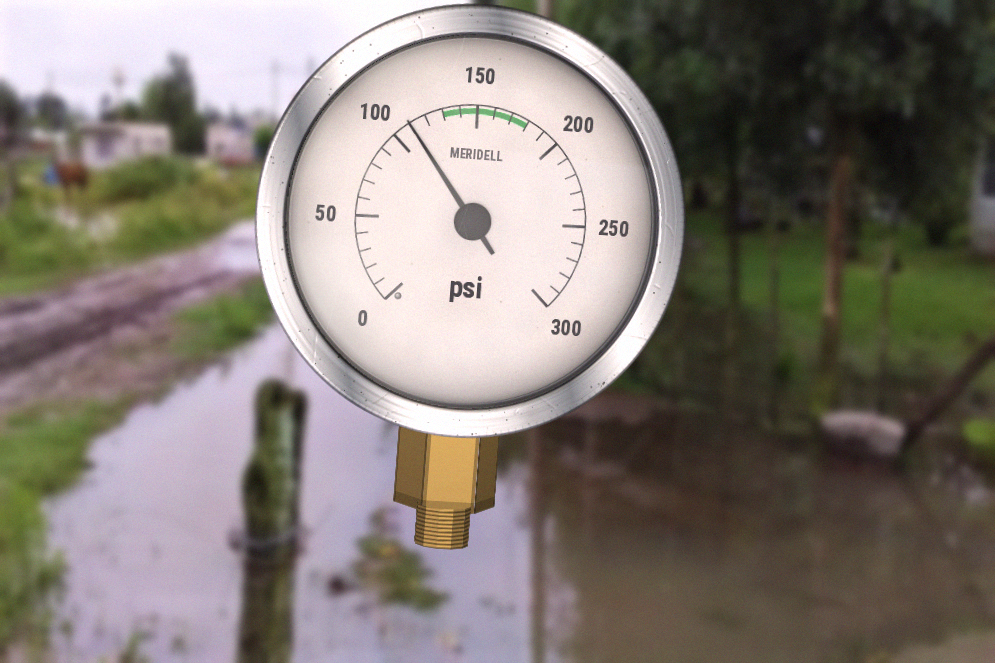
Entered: 110 psi
